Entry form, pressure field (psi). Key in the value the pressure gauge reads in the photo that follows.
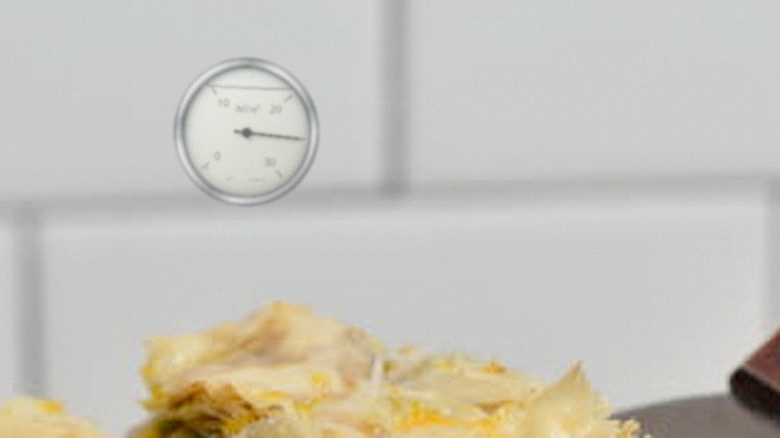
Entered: 25 psi
